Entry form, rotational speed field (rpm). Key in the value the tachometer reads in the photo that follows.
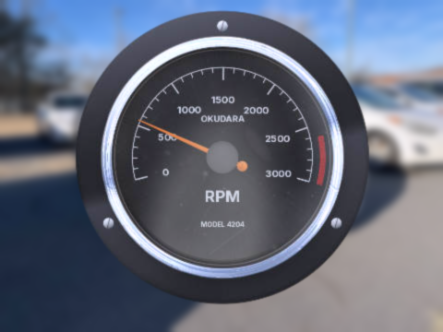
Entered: 550 rpm
